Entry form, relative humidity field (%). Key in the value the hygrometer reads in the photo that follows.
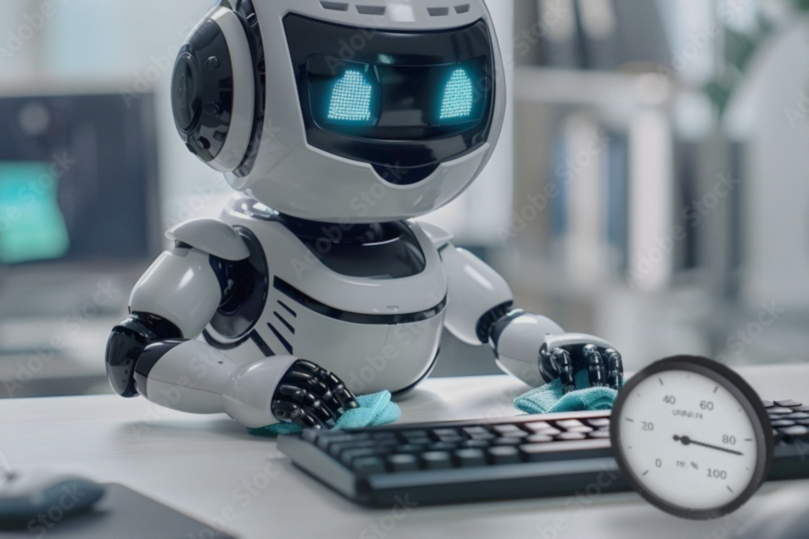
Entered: 85 %
